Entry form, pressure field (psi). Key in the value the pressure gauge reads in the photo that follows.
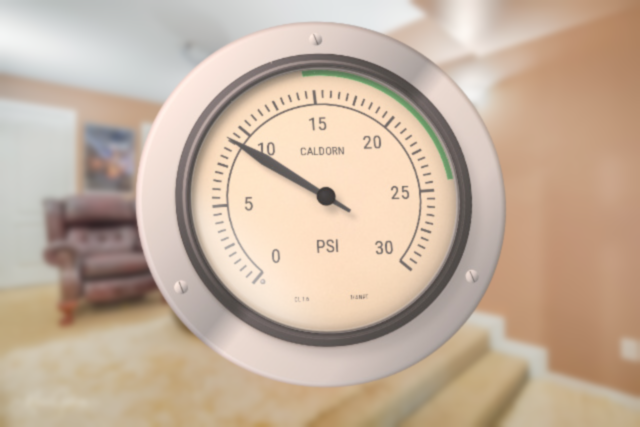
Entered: 9 psi
